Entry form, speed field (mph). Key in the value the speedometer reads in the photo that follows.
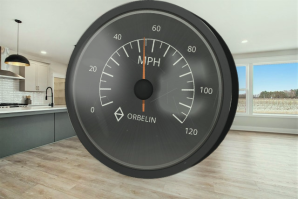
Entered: 55 mph
